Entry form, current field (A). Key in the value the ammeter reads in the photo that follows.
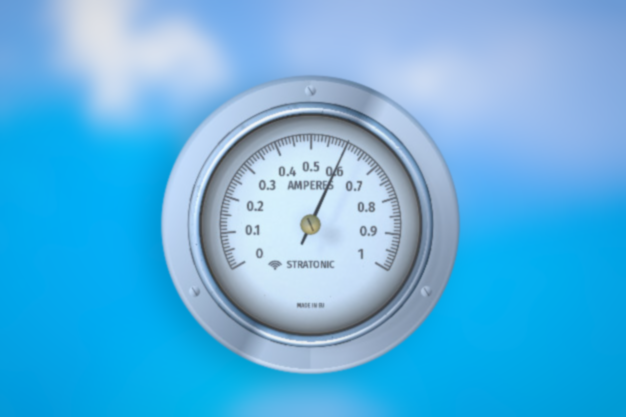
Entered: 0.6 A
